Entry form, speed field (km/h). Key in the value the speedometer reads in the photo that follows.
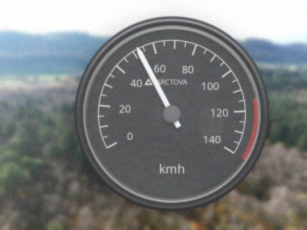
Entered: 52.5 km/h
